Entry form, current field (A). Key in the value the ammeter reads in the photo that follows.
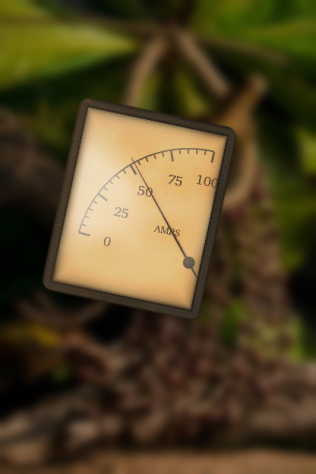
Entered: 52.5 A
